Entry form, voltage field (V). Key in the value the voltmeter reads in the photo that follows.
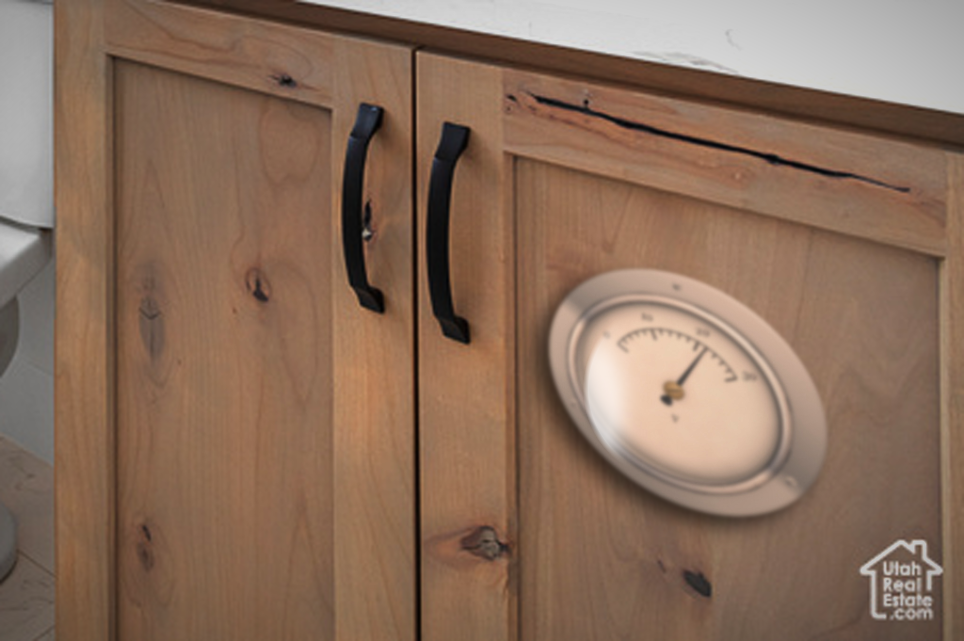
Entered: 22 V
